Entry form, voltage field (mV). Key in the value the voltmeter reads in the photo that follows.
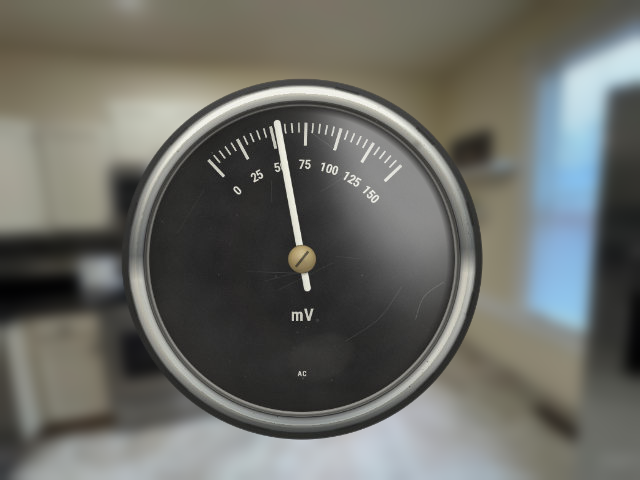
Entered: 55 mV
